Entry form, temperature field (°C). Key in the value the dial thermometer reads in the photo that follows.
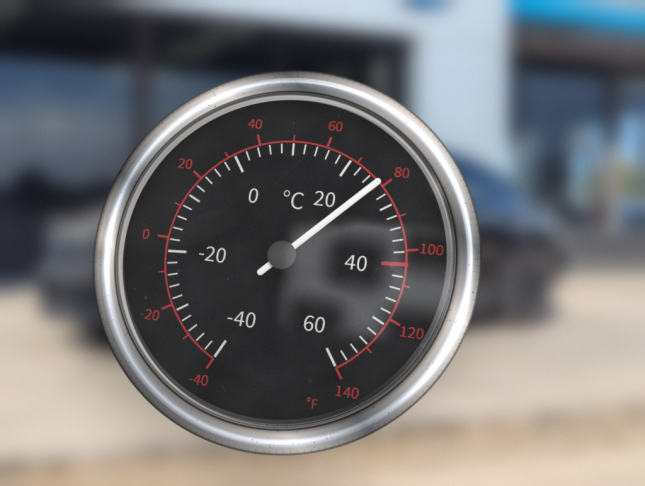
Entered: 26 °C
